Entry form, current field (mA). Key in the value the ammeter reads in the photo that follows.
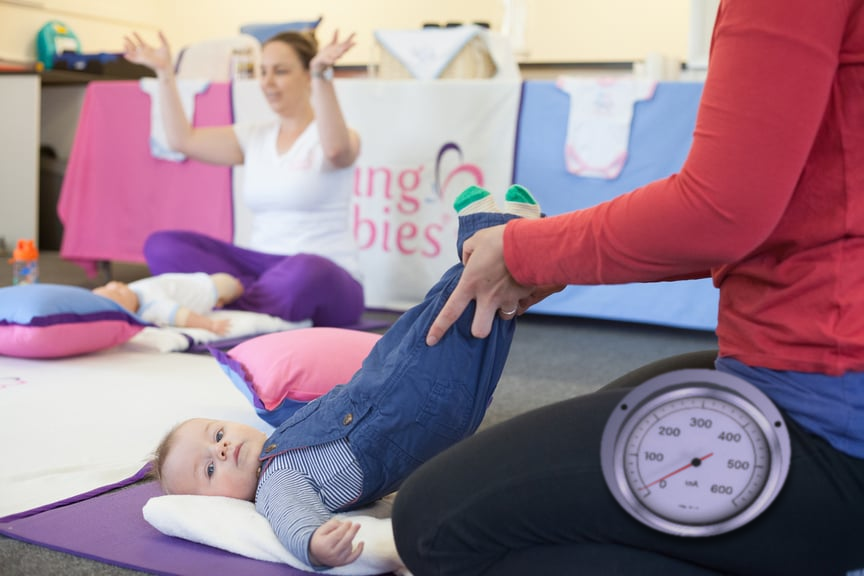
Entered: 20 mA
